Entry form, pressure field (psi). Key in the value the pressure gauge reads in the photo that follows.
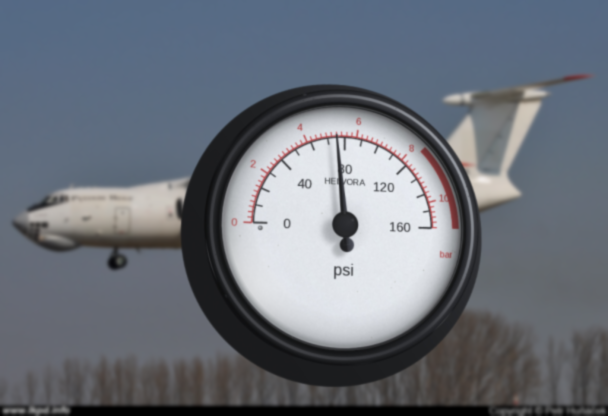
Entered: 75 psi
